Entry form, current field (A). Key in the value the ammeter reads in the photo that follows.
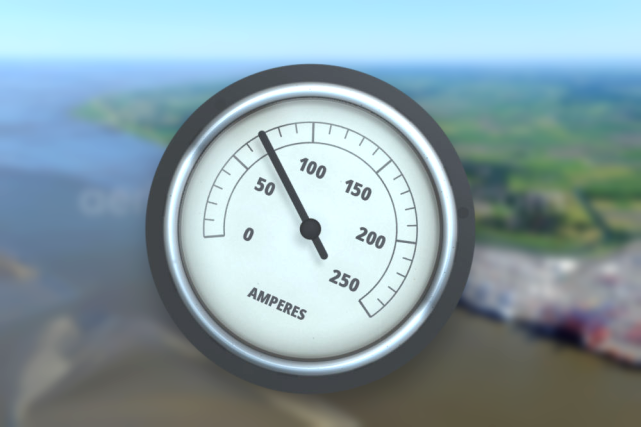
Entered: 70 A
